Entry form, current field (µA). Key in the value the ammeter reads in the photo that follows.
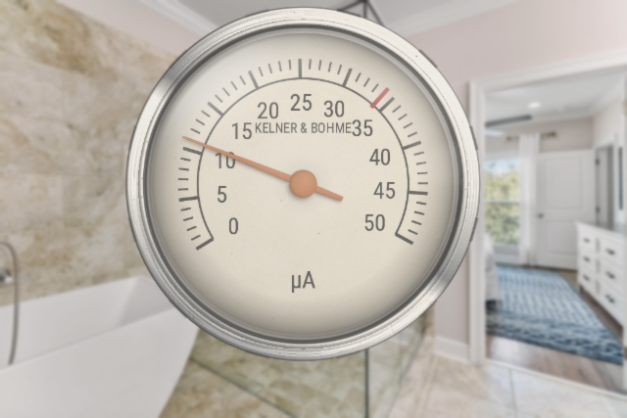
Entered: 11 µA
